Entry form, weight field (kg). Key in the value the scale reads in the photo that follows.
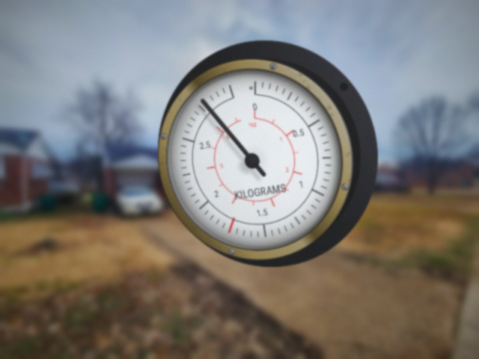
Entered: 2.8 kg
